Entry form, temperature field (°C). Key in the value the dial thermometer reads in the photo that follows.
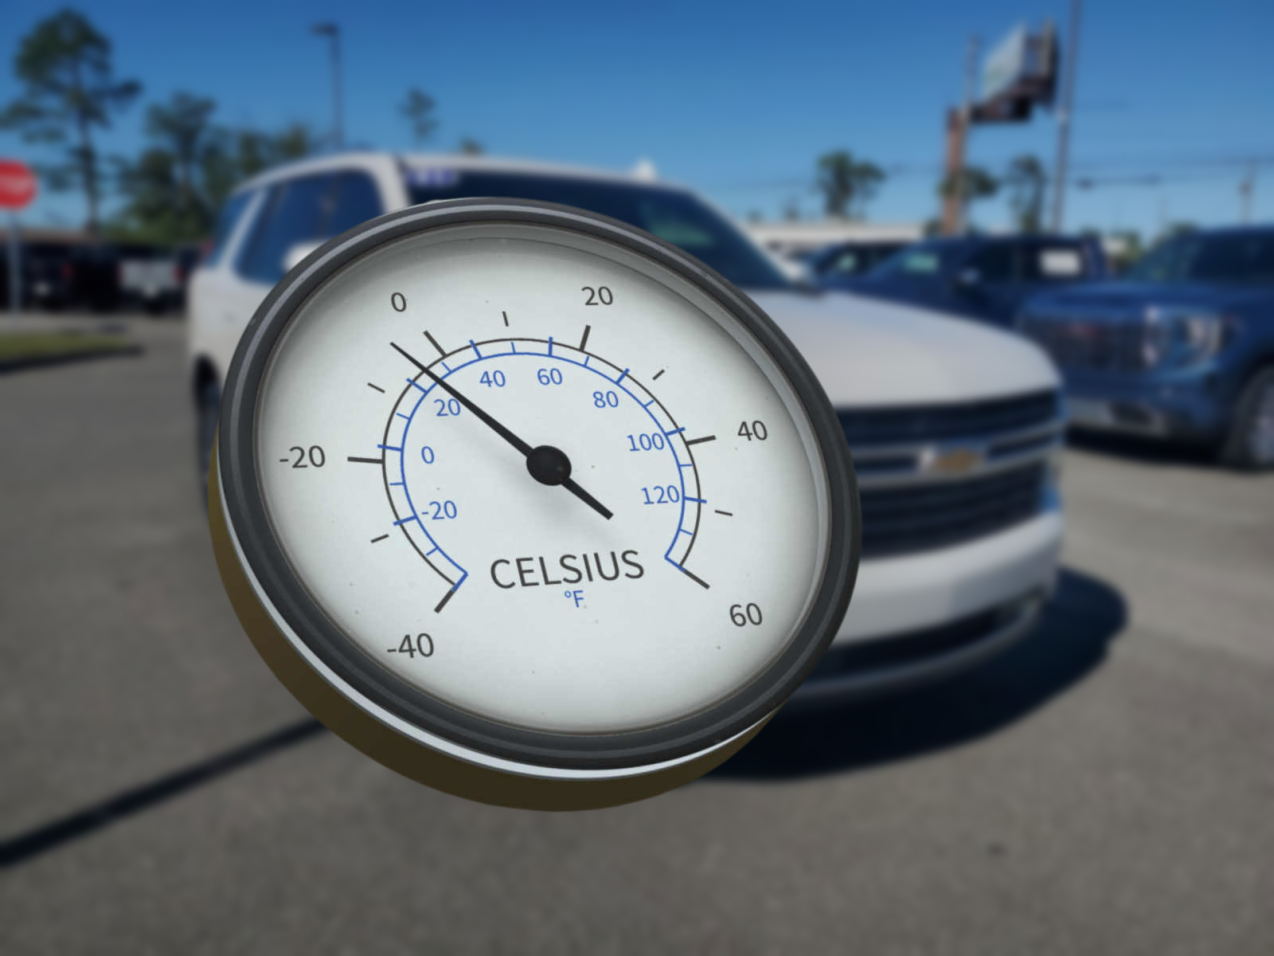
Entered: -5 °C
